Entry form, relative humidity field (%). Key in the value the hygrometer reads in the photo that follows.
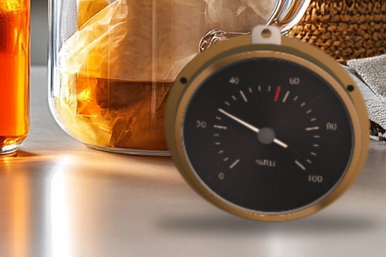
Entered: 28 %
